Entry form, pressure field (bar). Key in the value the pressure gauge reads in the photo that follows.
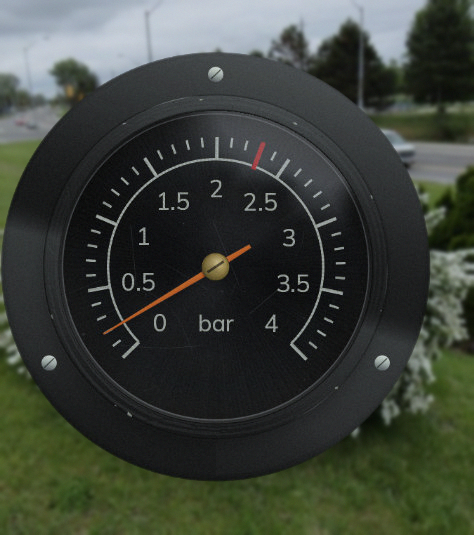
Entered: 0.2 bar
